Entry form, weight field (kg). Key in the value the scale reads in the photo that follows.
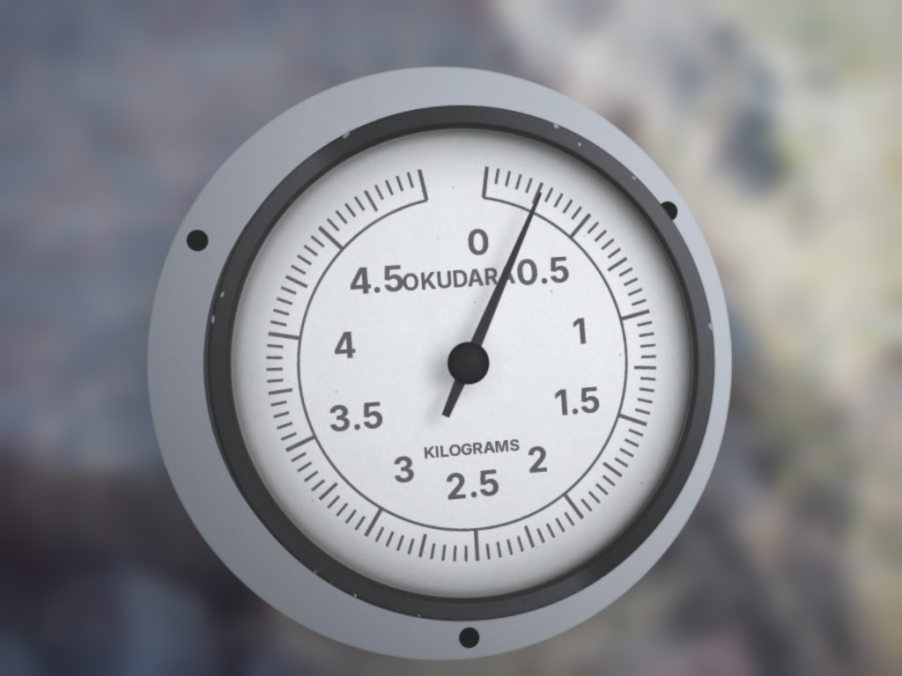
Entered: 0.25 kg
